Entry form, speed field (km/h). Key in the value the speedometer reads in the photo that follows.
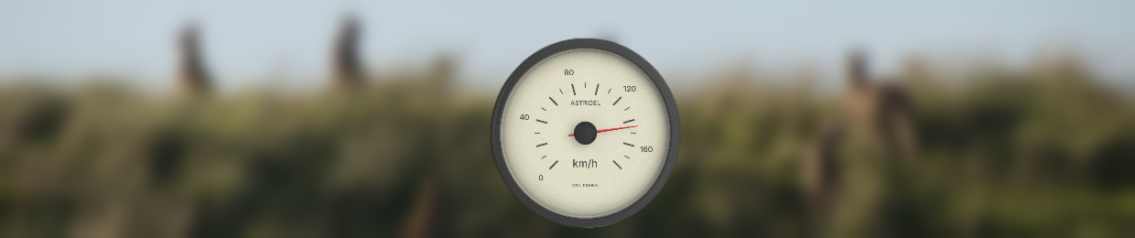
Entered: 145 km/h
